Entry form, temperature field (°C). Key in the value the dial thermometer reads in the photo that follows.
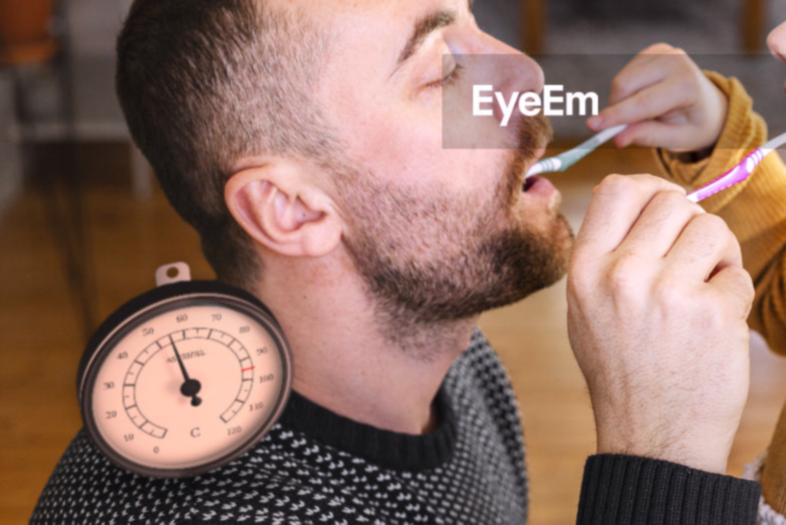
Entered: 55 °C
